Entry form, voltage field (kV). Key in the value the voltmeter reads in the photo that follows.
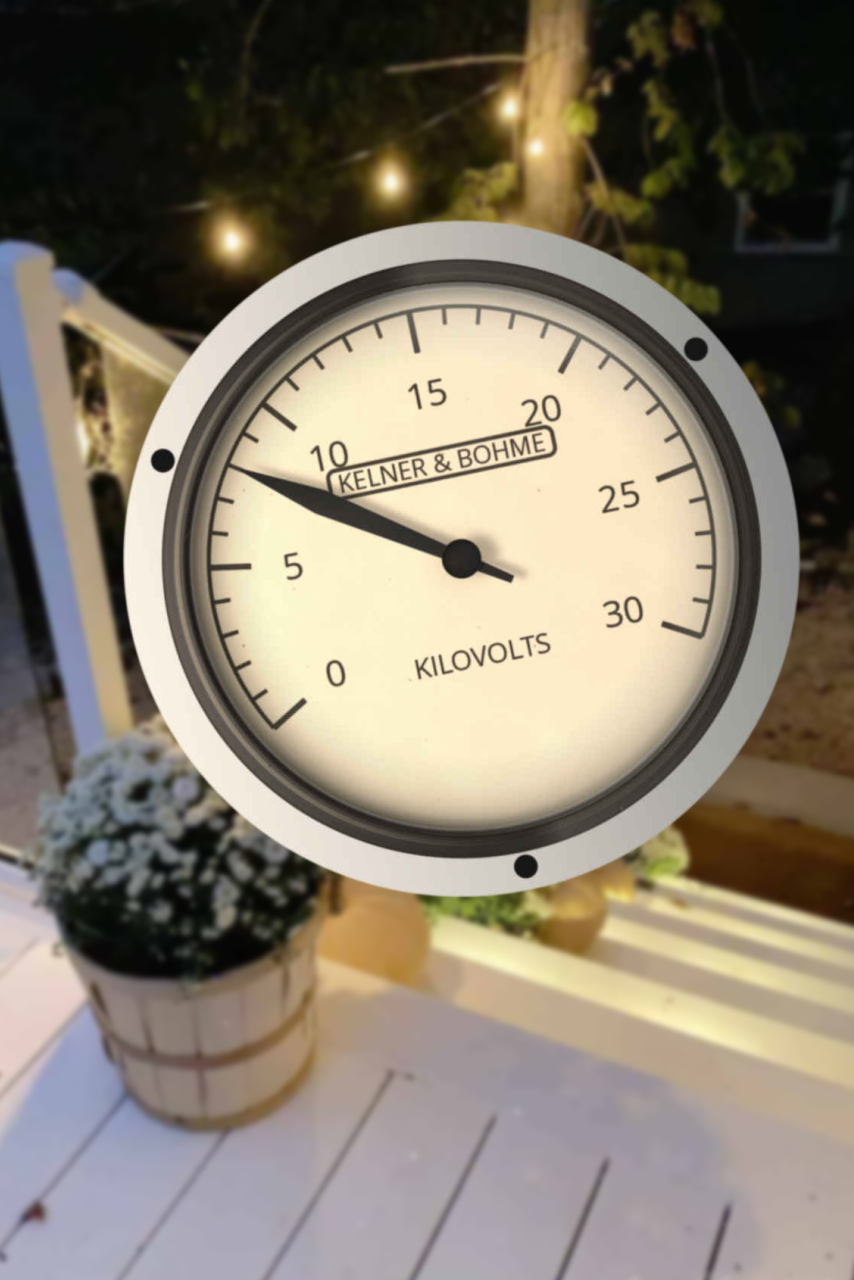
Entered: 8 kV
